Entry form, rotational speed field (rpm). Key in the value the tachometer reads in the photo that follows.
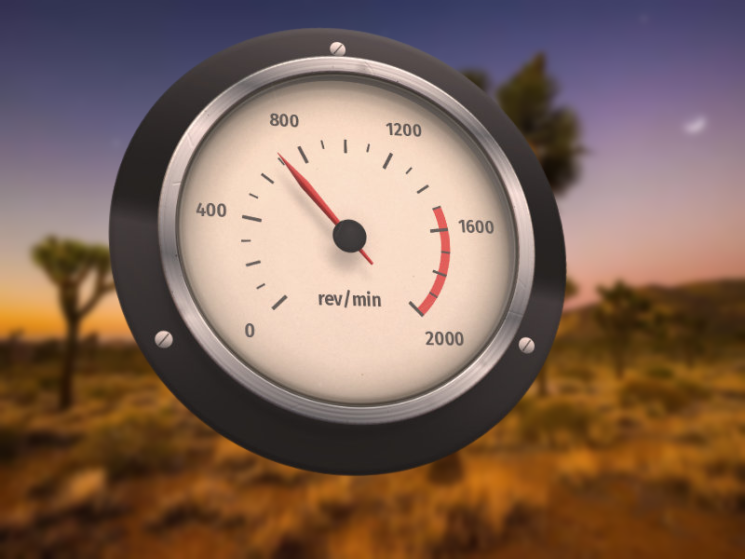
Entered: 700 rpm
